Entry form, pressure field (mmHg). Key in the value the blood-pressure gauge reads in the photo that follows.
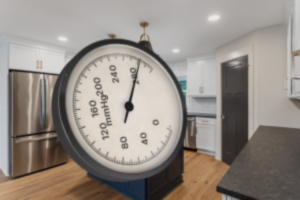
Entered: 280 mmHg
